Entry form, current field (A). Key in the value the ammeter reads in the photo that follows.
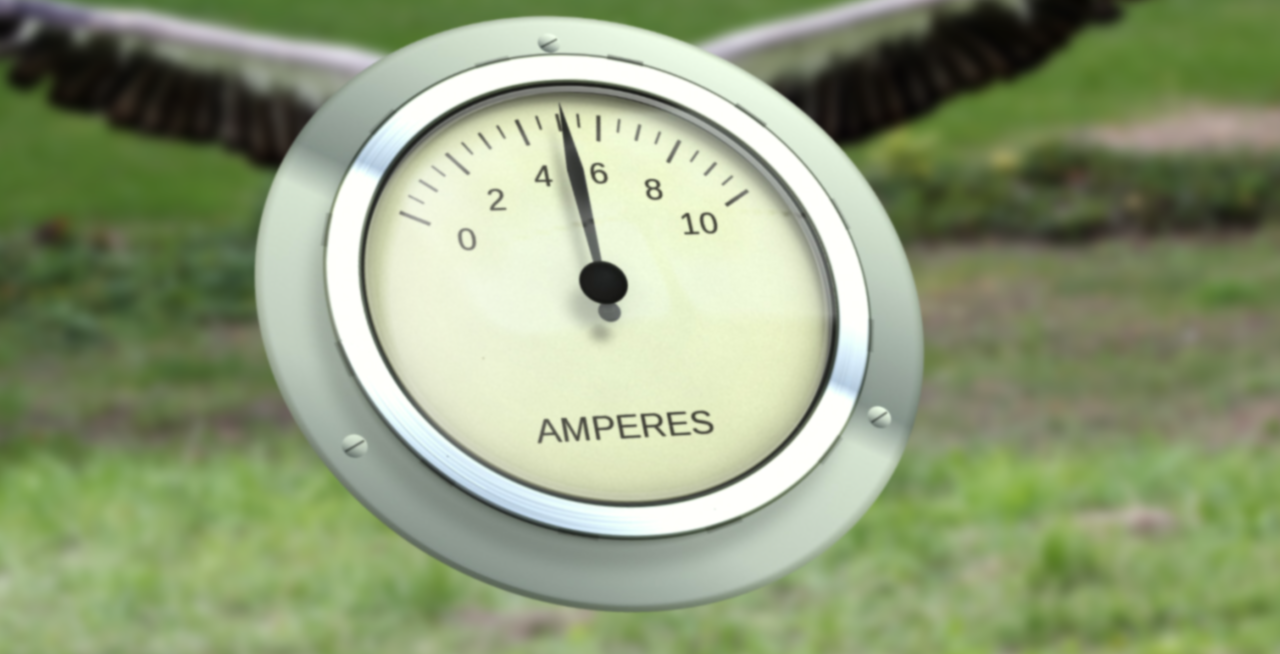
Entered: 5 A
